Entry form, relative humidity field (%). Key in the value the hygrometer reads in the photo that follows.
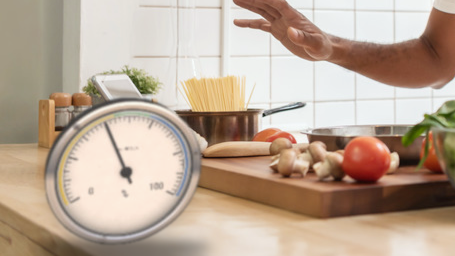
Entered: 40 %
